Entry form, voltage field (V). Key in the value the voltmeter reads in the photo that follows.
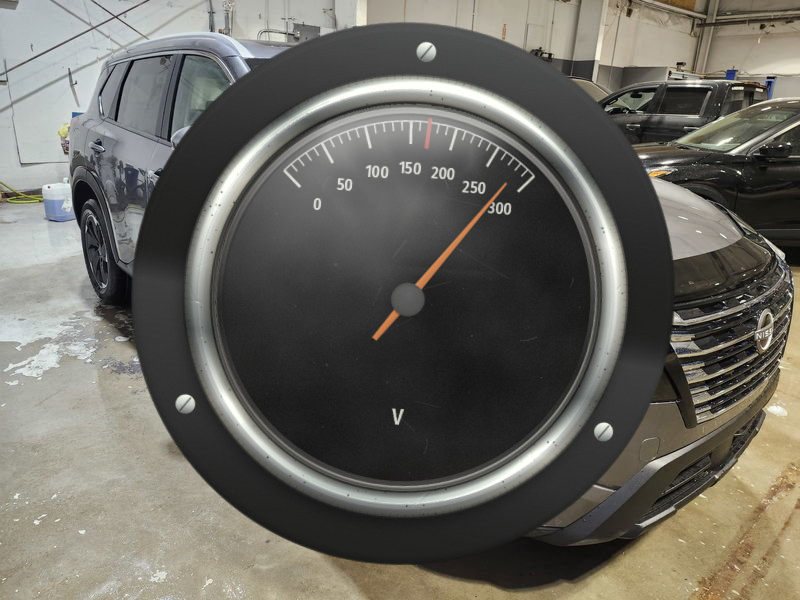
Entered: 280 V
